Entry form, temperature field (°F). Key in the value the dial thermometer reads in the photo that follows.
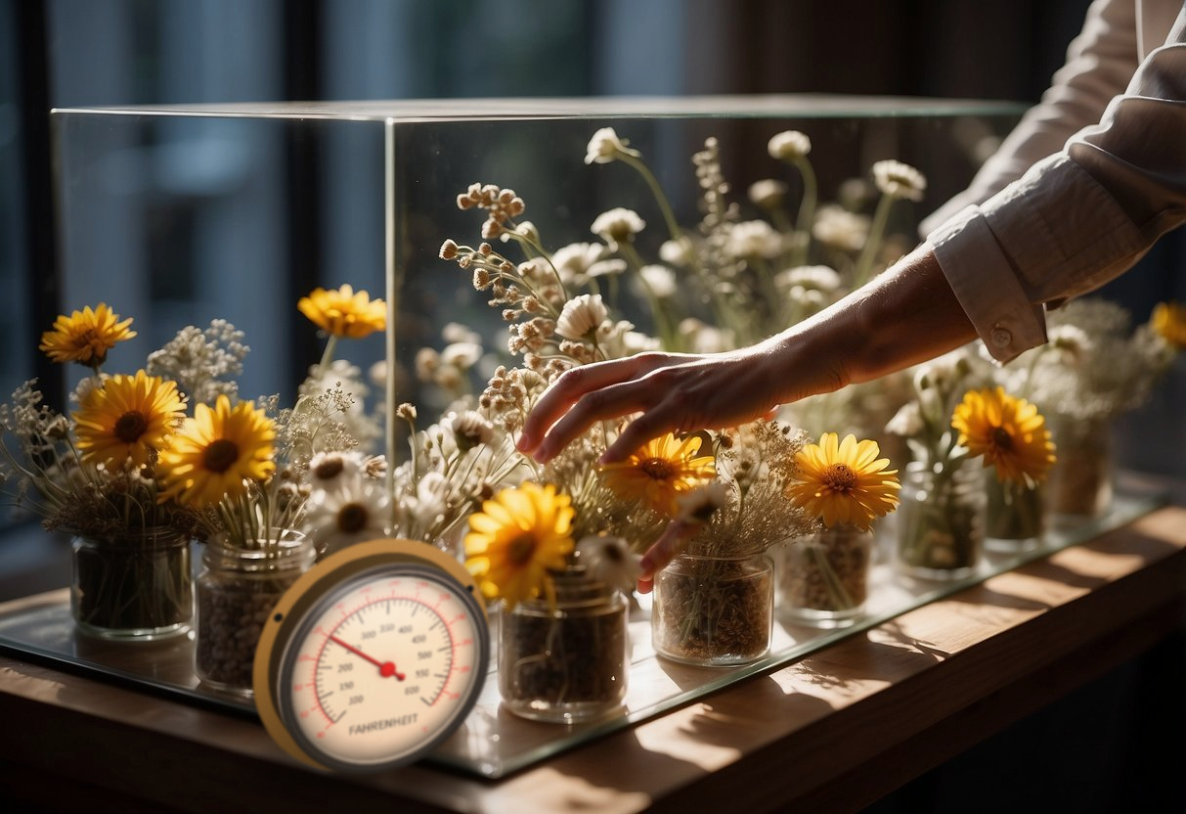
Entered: 250 °F
